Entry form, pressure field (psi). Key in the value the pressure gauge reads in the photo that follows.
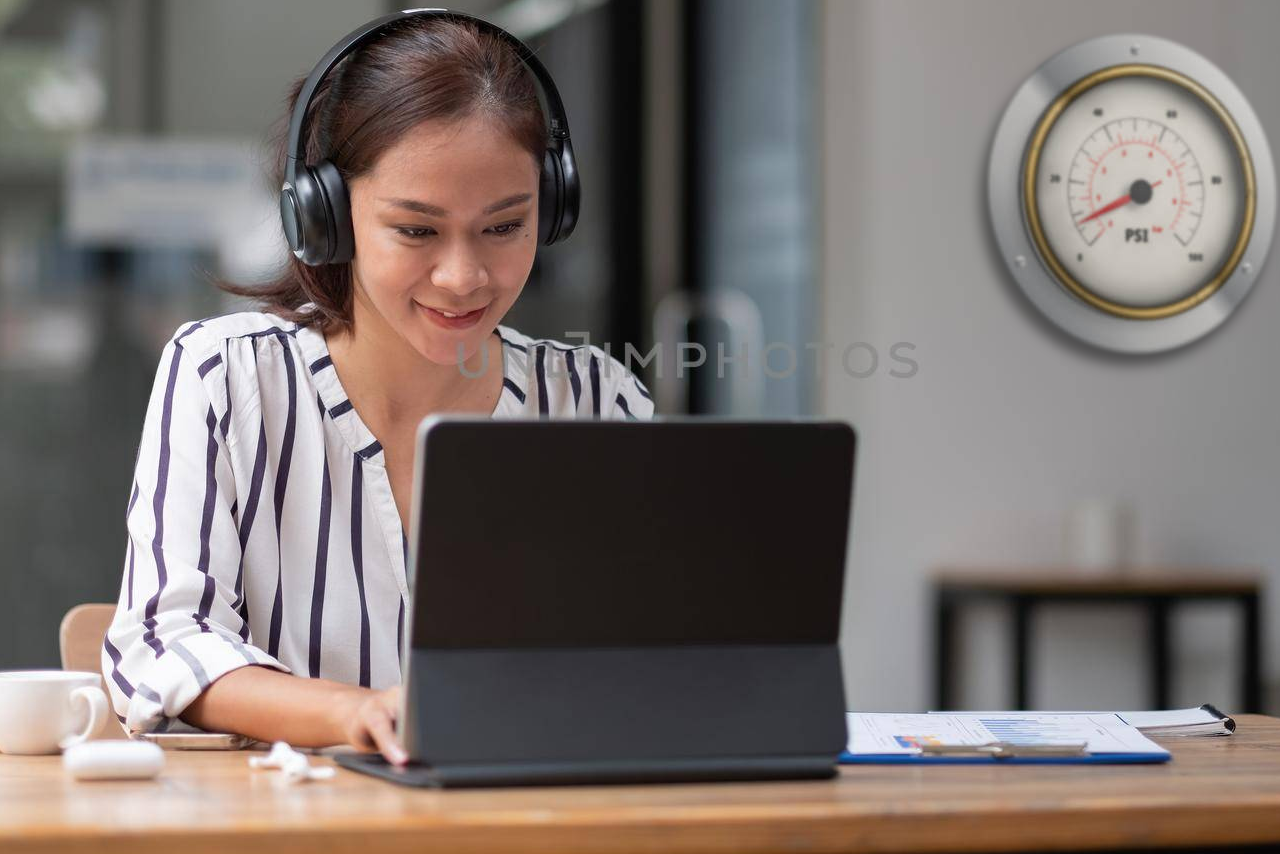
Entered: 7.5 psi
